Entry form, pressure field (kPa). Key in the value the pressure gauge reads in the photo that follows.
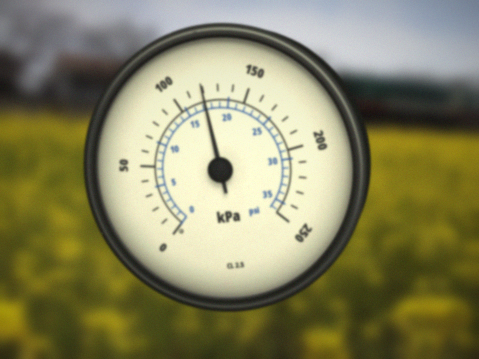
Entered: 120 kPa
